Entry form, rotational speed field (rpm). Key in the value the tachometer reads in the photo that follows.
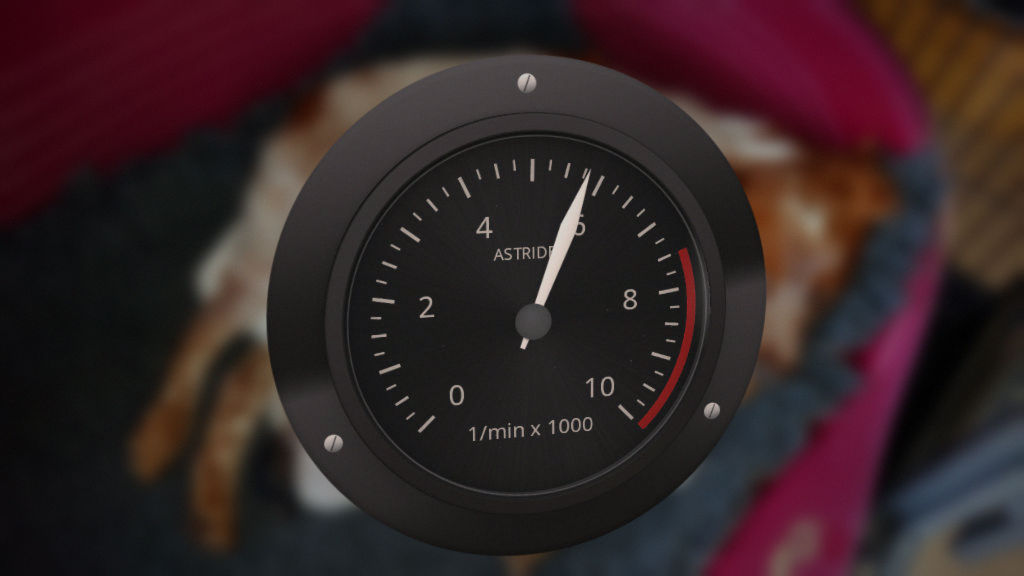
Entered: 5750 rpm
